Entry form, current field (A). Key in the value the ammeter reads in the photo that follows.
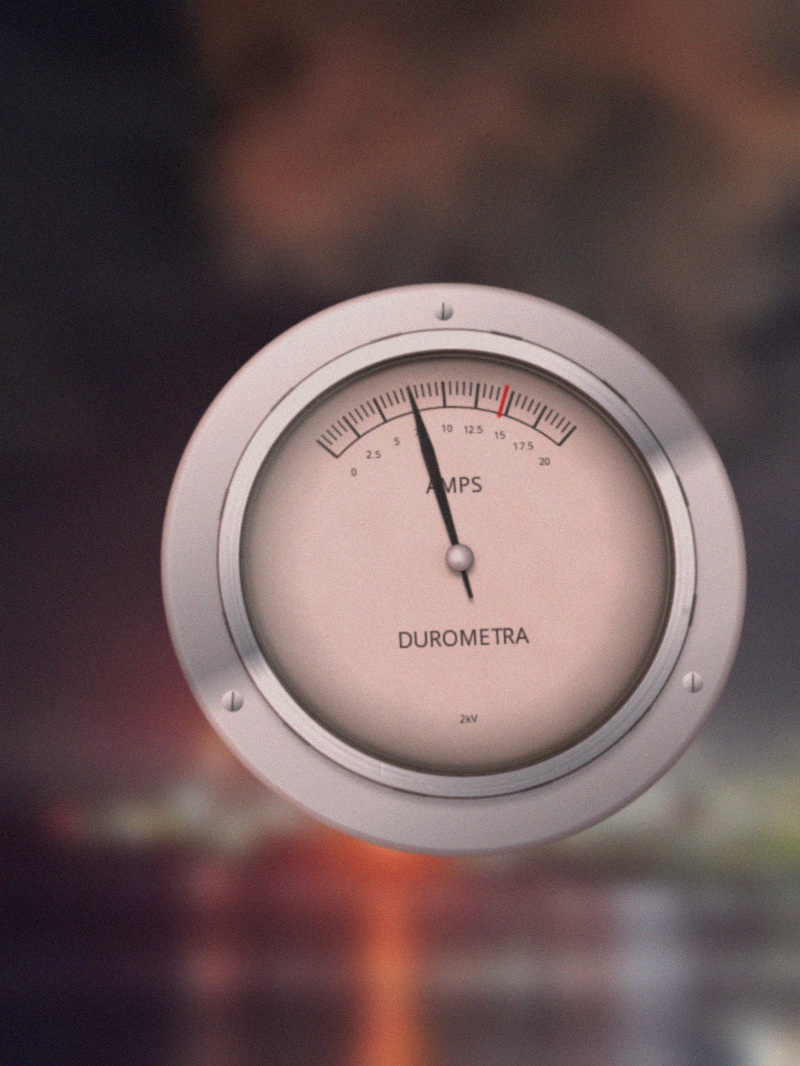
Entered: 7.5 A
